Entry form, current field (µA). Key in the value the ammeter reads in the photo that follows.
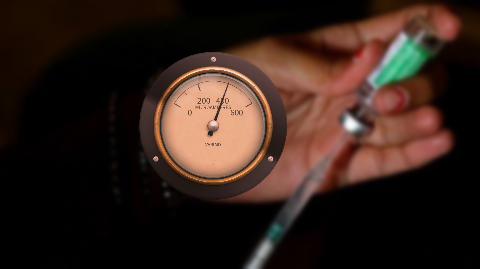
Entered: 400 µA
